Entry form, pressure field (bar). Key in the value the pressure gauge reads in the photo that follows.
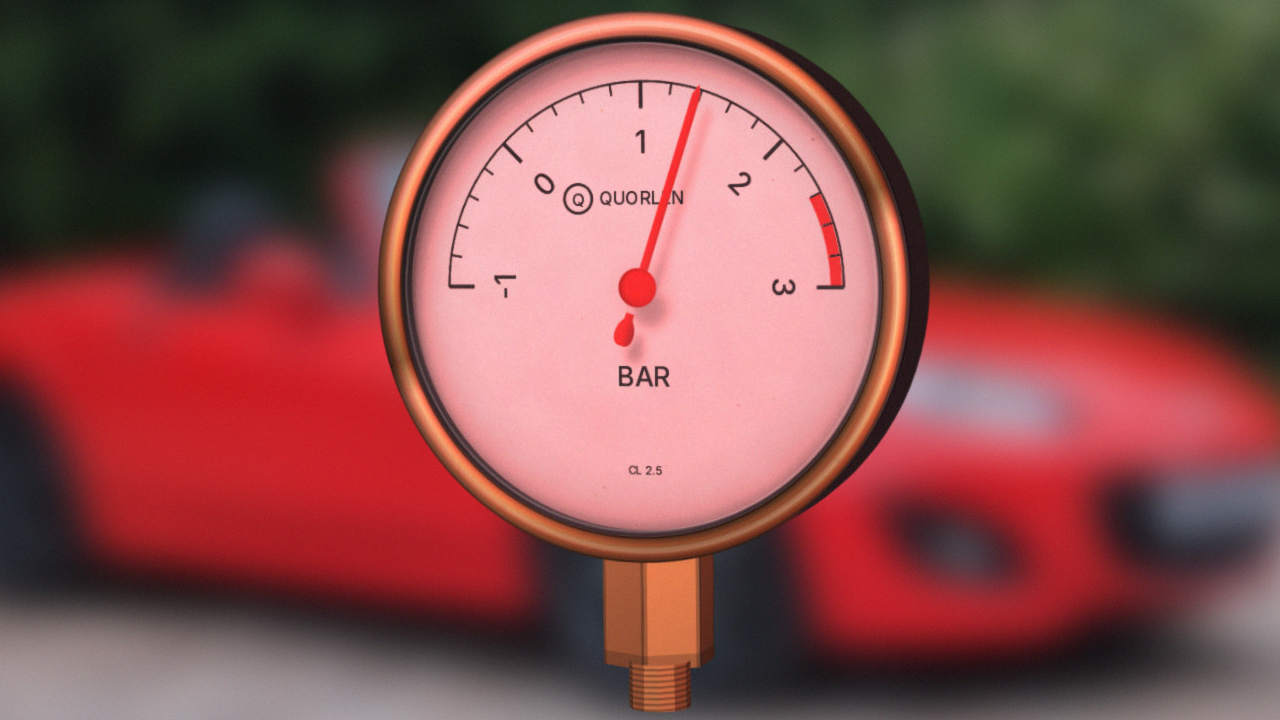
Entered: 1.4 bar
